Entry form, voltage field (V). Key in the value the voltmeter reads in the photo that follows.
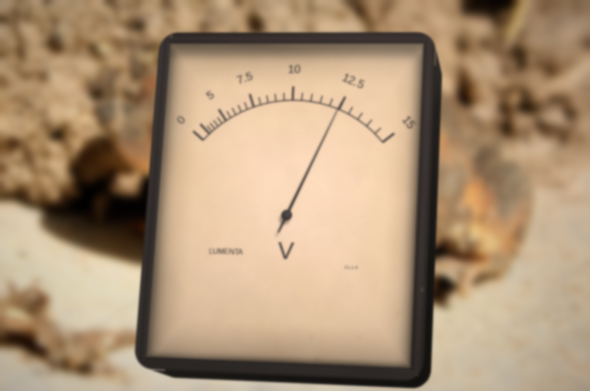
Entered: 12.5 V
